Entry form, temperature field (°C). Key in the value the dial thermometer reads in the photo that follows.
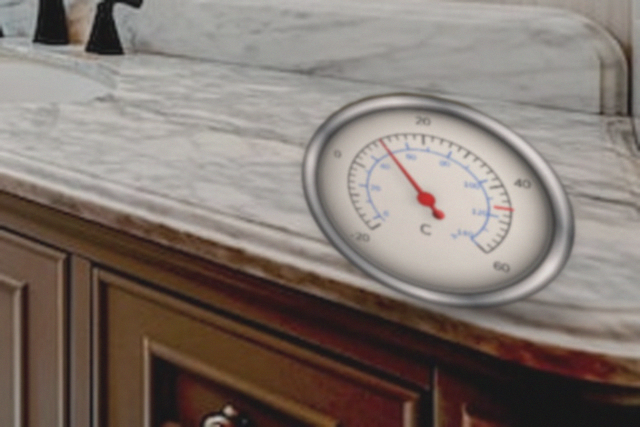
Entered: 10 °C
